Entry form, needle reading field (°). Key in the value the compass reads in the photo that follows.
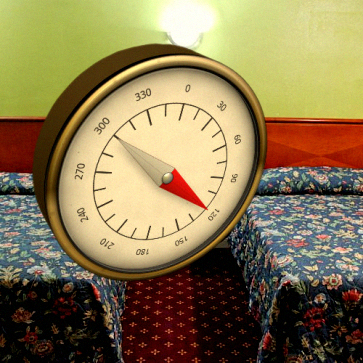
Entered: 120 °
